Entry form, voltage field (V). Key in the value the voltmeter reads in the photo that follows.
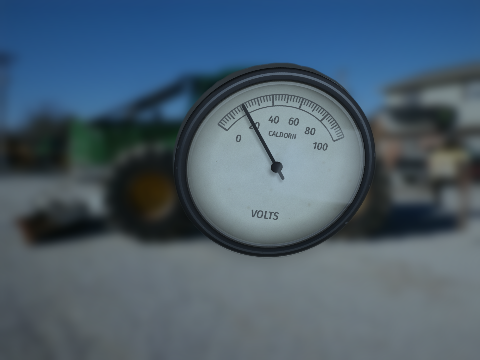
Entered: 20 V
